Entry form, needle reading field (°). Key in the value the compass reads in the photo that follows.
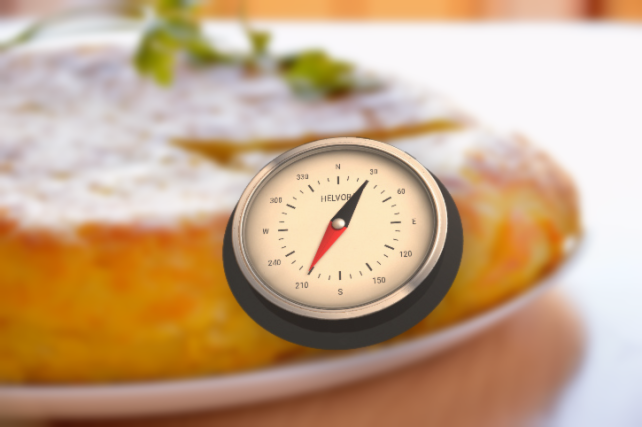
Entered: 210 °
